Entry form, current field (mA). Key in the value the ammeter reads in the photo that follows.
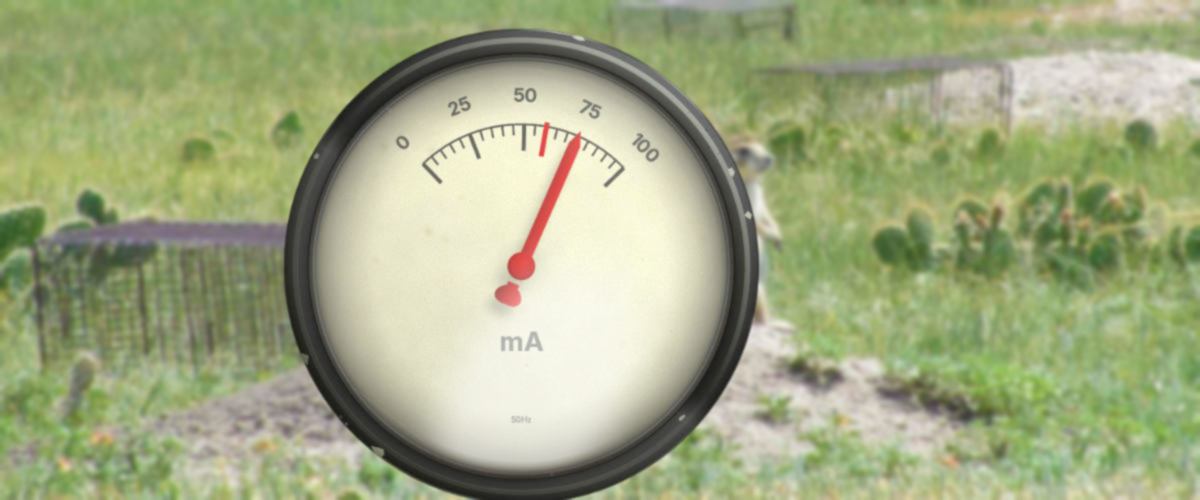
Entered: 75 mA
